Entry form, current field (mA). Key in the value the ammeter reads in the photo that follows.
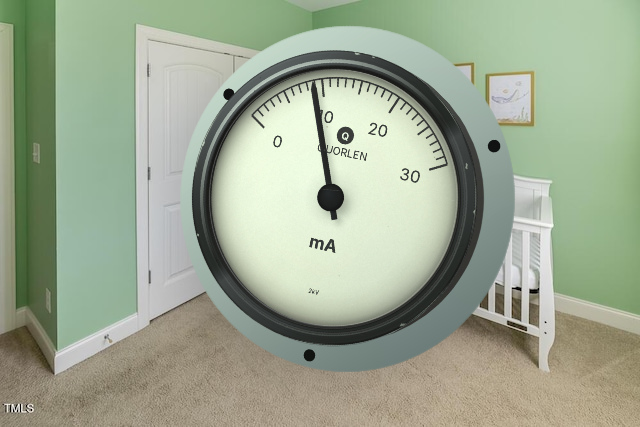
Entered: 9 mA
